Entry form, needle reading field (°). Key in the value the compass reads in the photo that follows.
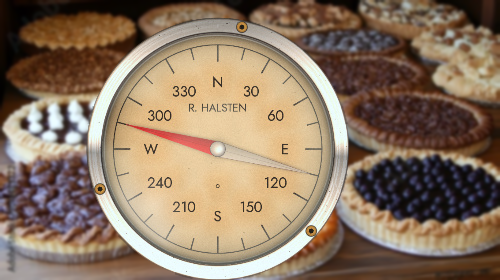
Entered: 285 °
